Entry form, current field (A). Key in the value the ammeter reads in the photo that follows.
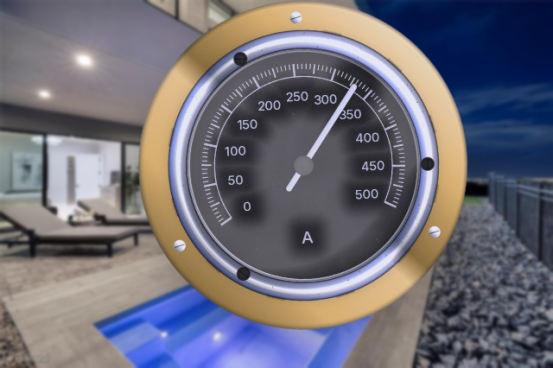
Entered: 330 A
